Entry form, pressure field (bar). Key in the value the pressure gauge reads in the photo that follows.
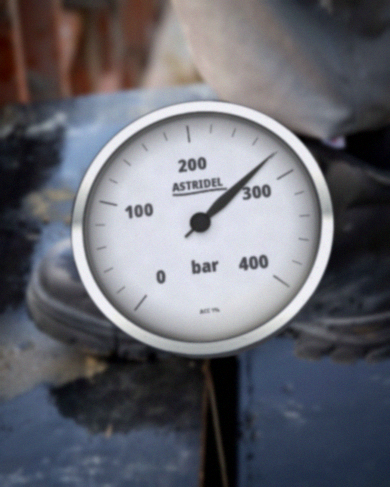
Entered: 280 bar
